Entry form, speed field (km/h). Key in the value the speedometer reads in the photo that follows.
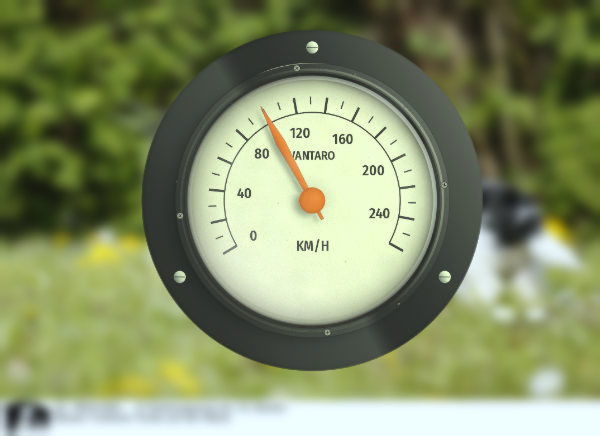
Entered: 100 km/h
